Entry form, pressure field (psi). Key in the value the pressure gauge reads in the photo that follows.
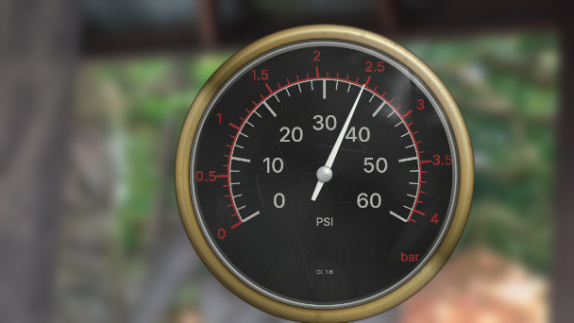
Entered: 36 psi
